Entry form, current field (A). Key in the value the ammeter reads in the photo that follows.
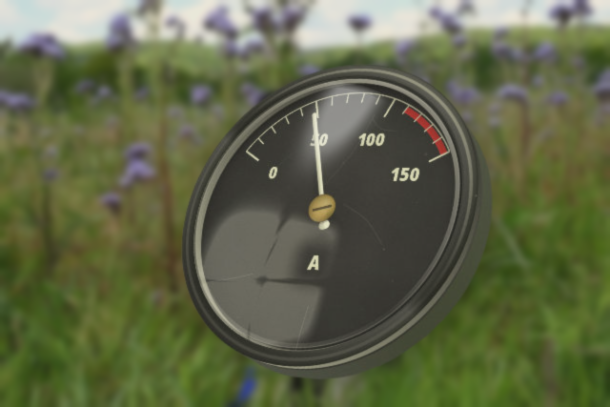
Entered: 50 A
